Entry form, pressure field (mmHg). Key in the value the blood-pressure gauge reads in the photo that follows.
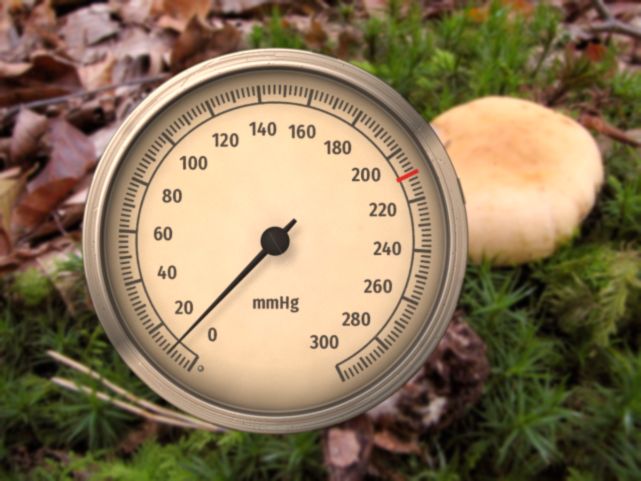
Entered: 10 mmHg
